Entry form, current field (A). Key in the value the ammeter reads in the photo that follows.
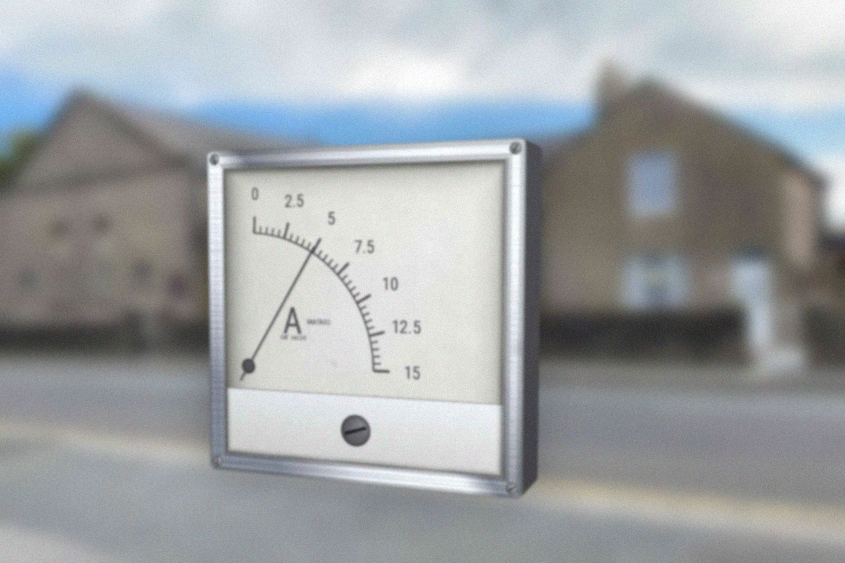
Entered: 5 A
